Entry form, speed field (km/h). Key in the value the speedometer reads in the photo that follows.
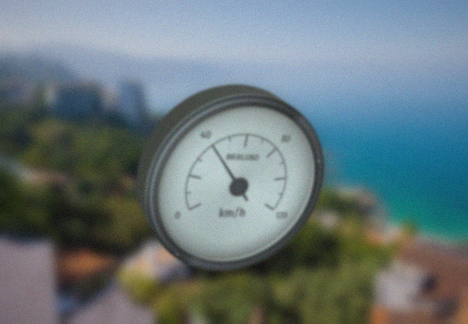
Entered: 40 km/h
